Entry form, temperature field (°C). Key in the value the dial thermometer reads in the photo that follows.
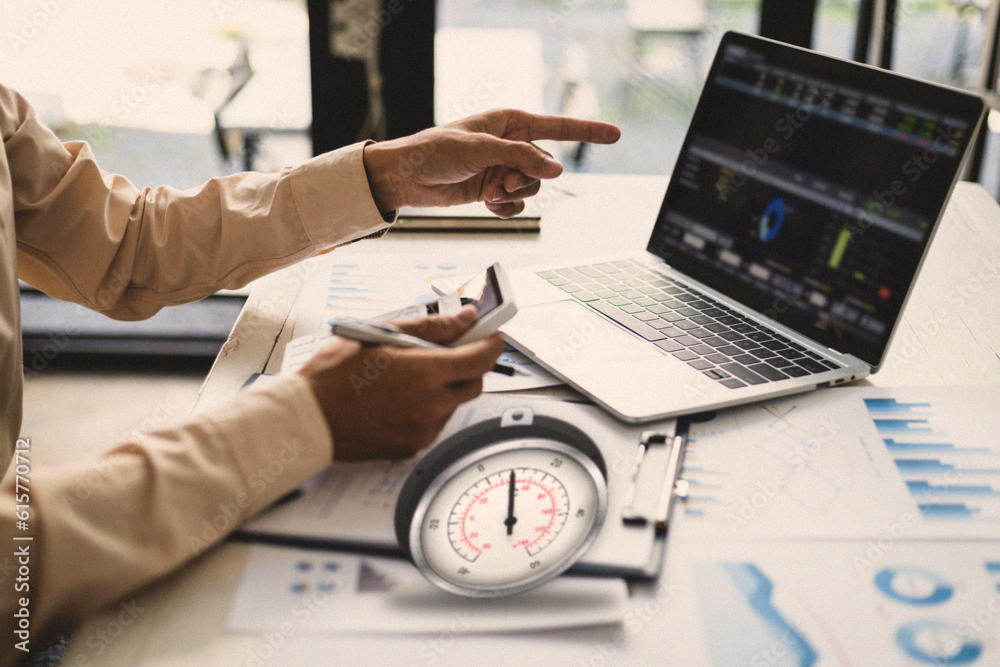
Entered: 8 °C
